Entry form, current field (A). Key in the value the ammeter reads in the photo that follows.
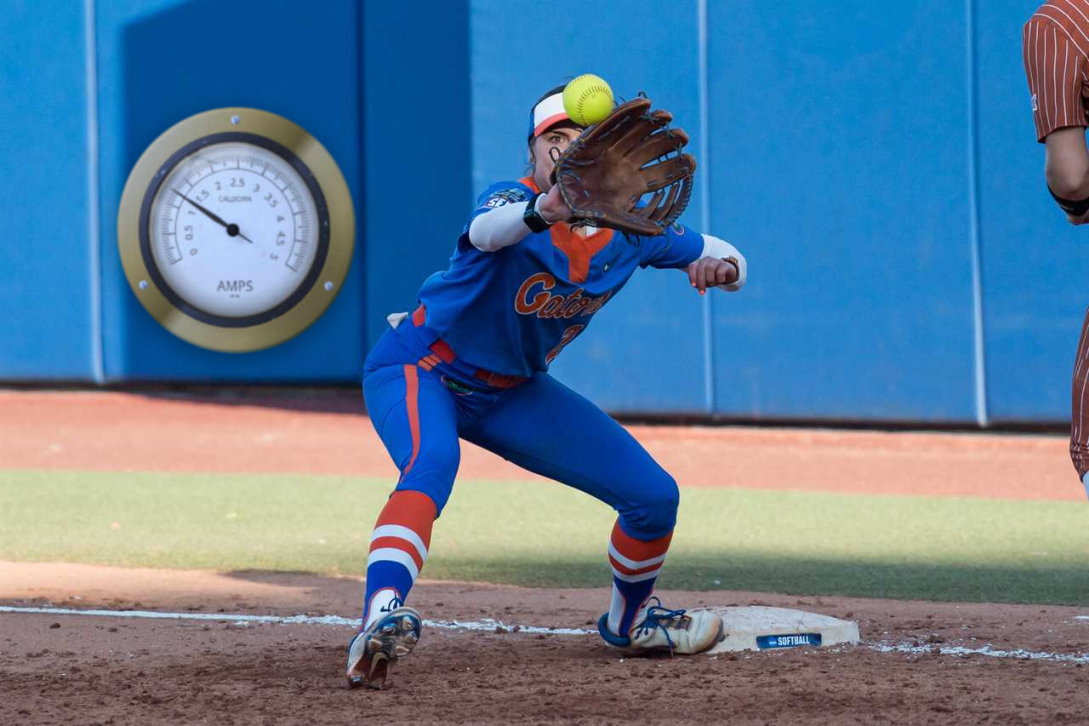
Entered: 1.25 A
